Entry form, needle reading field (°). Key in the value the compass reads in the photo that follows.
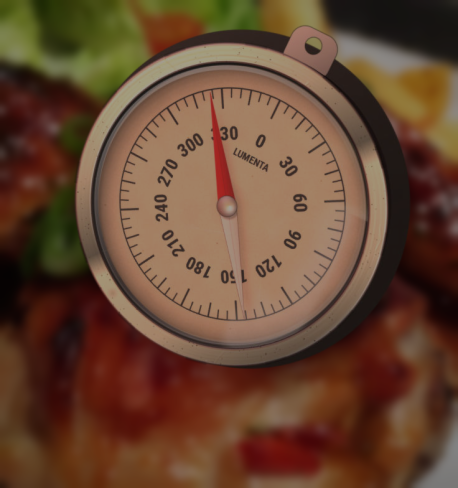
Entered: 325 °
